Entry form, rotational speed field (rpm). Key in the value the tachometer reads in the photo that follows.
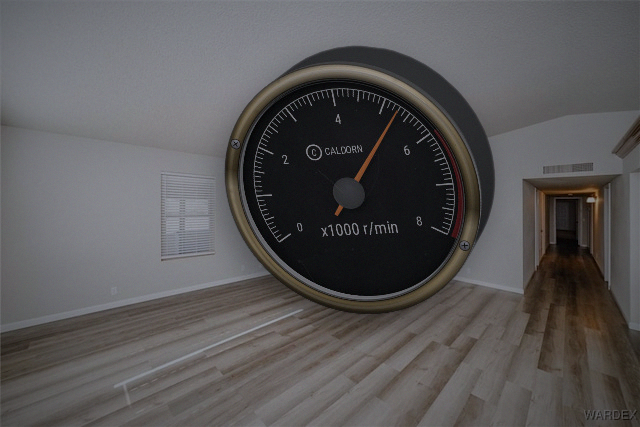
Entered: 5300 rpm
